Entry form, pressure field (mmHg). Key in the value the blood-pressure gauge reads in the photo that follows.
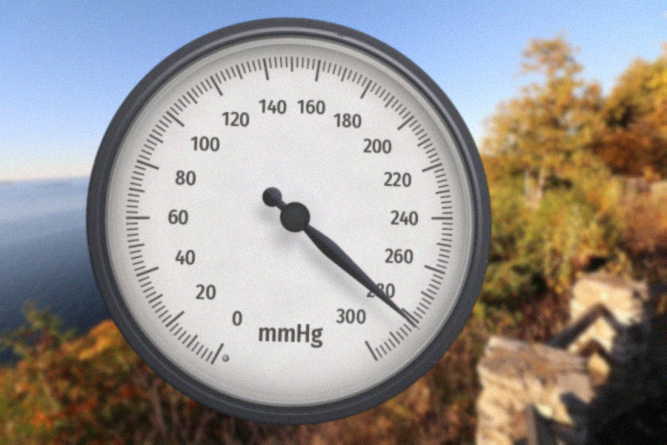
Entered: 282 mmHg
